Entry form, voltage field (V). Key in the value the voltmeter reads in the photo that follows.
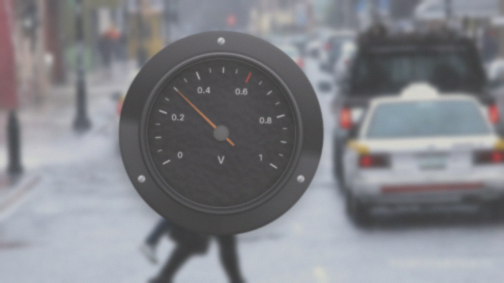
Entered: 0.3 V
